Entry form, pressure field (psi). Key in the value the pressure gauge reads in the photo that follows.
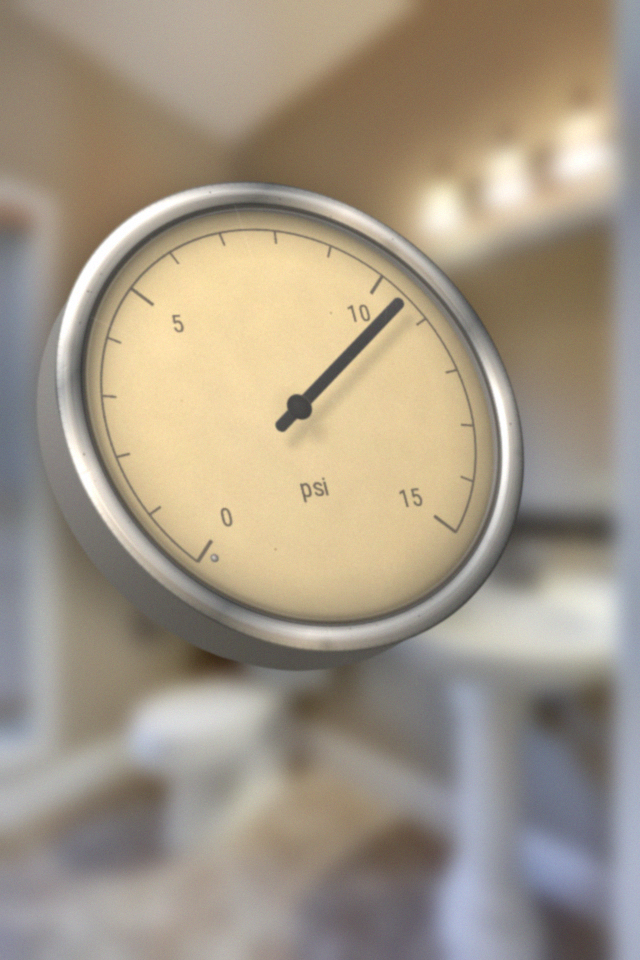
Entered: 10.5 psi
